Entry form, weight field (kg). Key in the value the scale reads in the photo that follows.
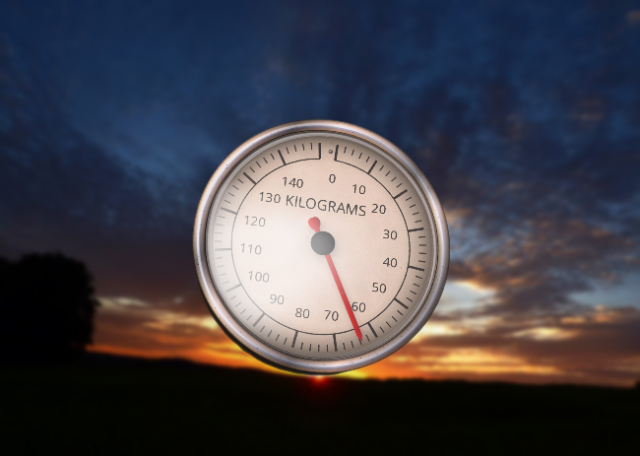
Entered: 64 kg
